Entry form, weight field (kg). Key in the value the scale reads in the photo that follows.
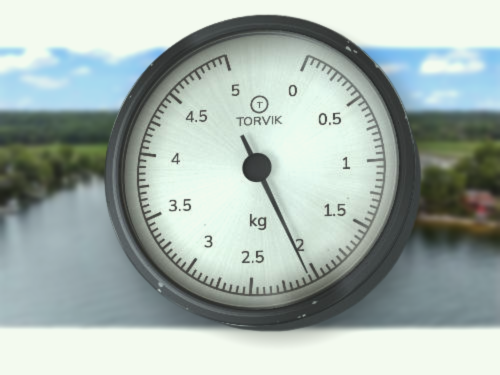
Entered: 2.05 kg
